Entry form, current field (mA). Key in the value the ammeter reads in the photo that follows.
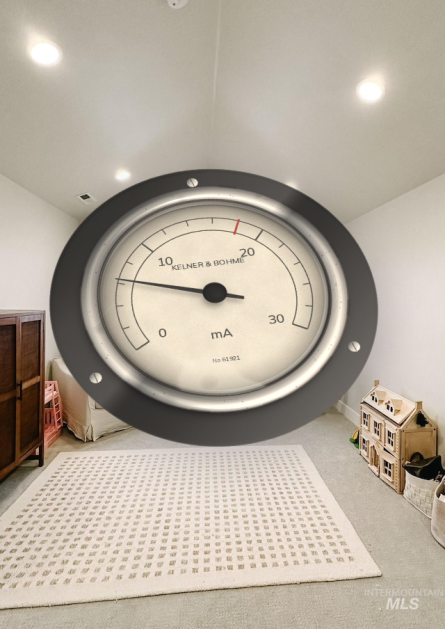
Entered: 6 mA
